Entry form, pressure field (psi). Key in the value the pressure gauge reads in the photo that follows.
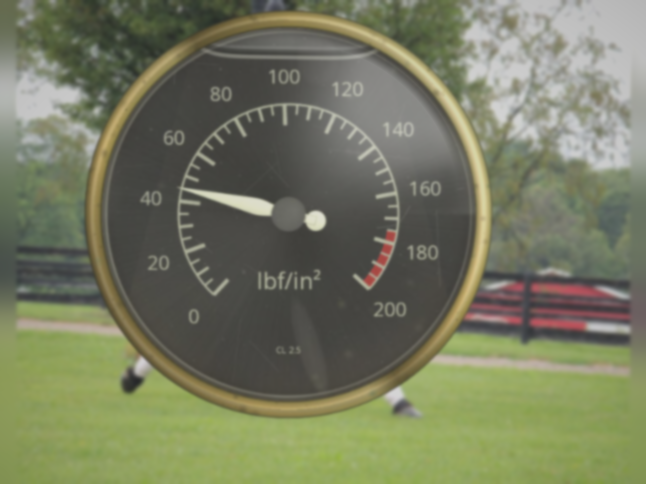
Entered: 45 psi
